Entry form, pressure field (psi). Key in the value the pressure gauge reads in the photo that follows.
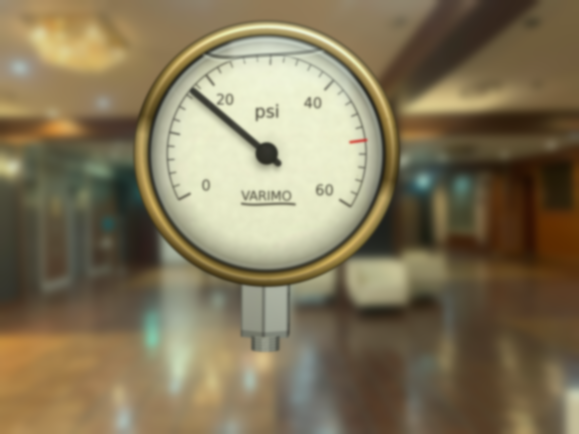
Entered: 17 psi
